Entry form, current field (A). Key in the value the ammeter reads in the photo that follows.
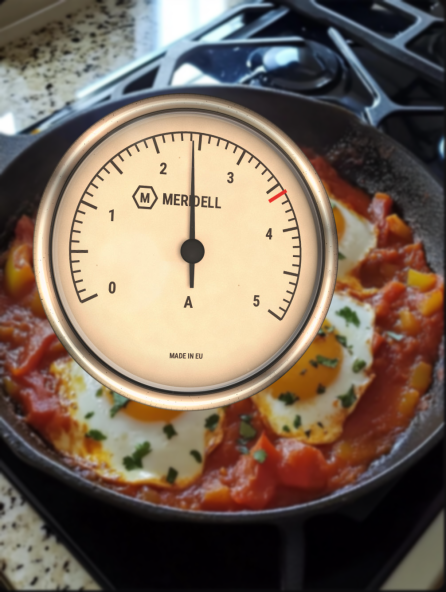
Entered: 2.4 A
